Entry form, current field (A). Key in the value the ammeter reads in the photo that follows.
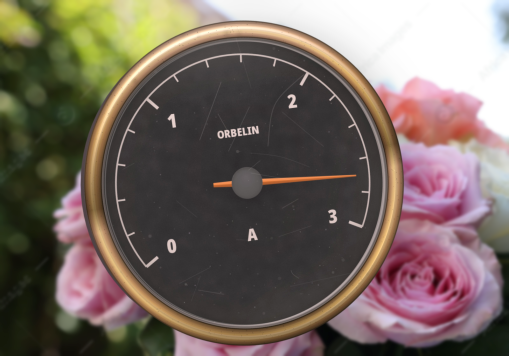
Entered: 2.7 A
